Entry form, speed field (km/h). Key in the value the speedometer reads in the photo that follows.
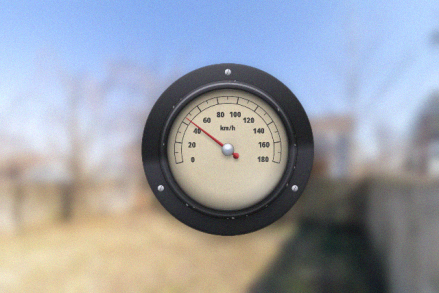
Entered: 45 km/h
